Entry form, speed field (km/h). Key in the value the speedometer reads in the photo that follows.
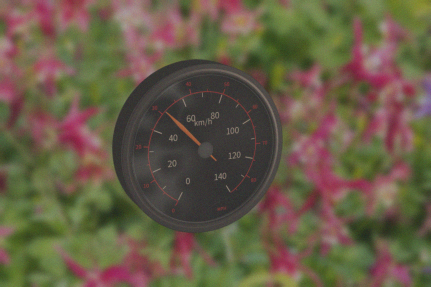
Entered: 50 km/h
